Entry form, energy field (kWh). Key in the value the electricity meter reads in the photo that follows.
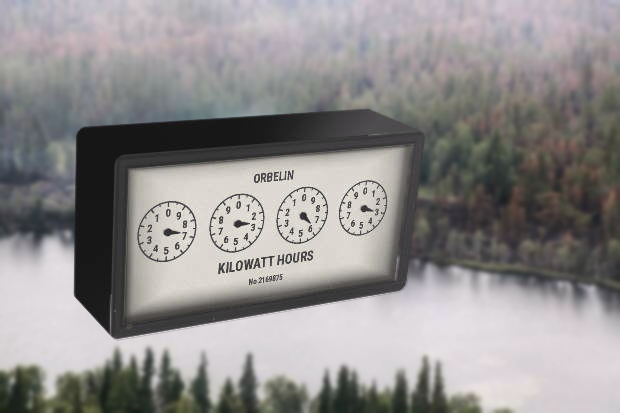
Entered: 7263 kWh
